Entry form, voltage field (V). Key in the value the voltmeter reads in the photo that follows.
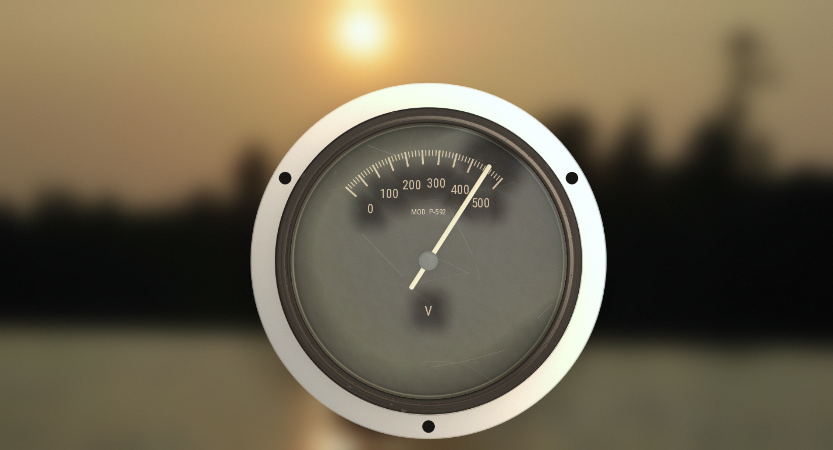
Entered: 450 V
